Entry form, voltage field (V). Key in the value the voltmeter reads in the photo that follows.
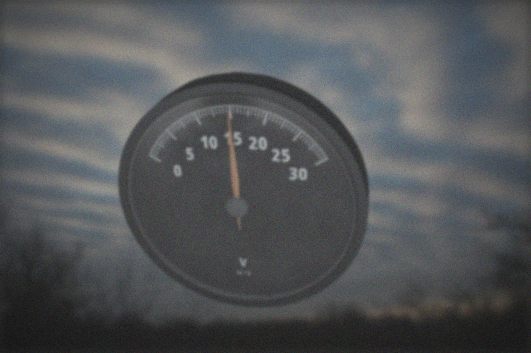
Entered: 15 V
